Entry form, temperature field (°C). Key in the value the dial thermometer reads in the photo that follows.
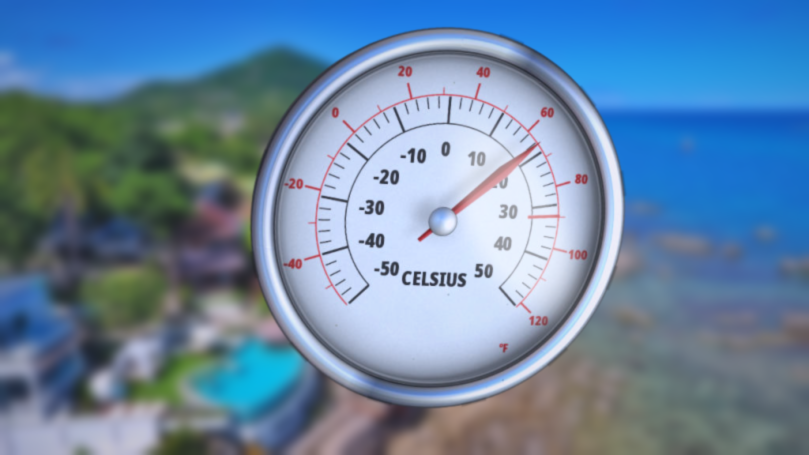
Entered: 18 °C
